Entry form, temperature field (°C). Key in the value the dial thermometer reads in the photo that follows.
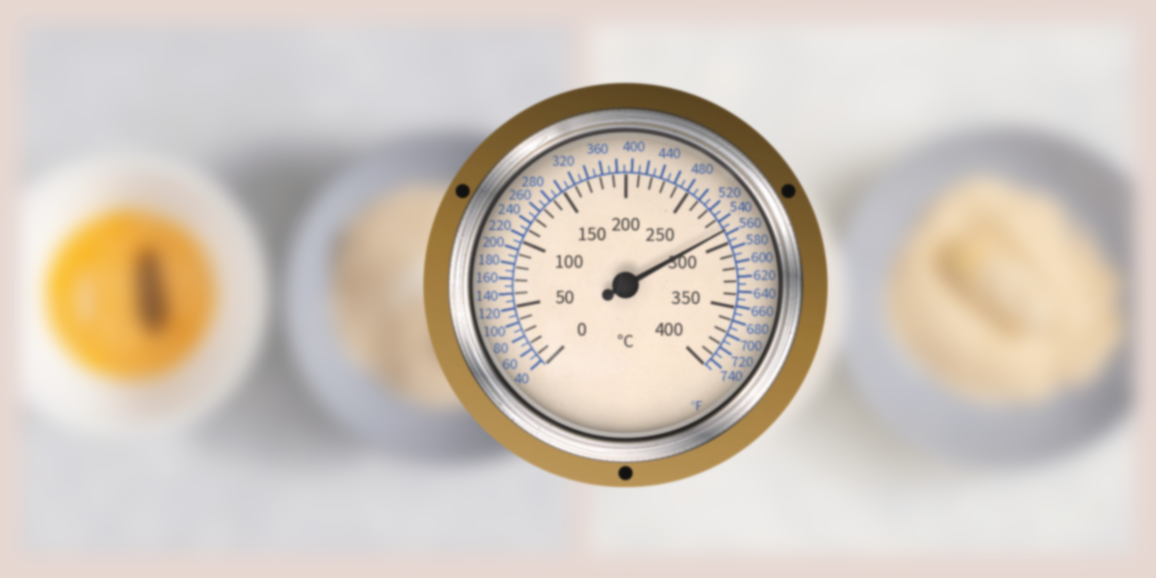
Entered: 290 °C
